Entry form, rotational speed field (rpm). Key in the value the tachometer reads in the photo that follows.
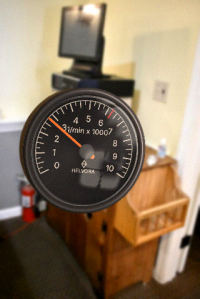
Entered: 2750 rpm
